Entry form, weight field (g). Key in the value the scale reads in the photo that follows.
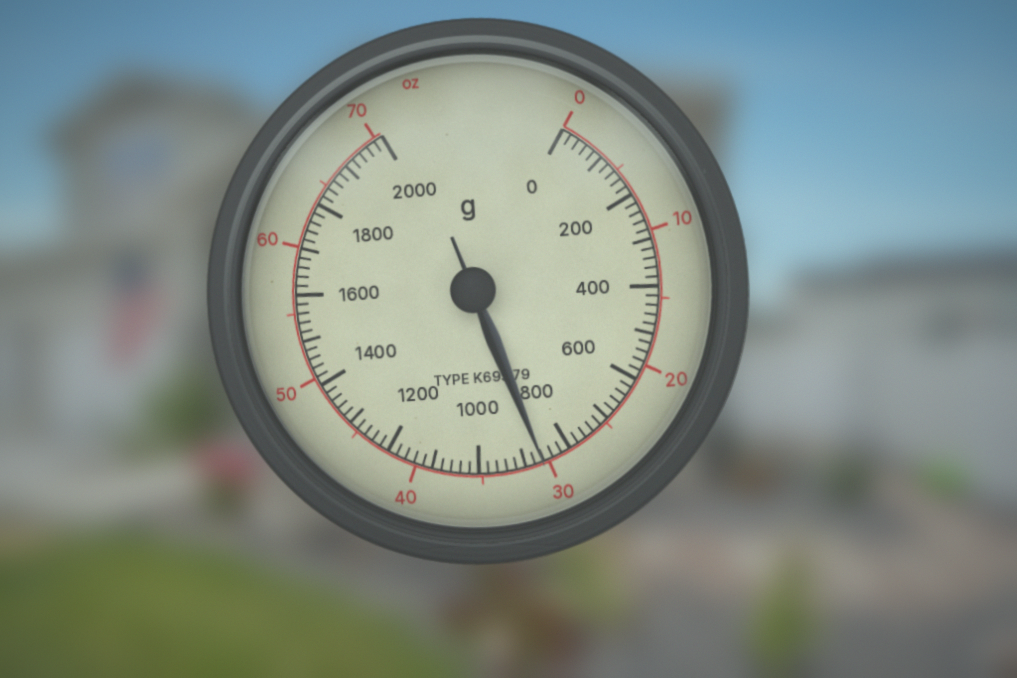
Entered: 860 g
